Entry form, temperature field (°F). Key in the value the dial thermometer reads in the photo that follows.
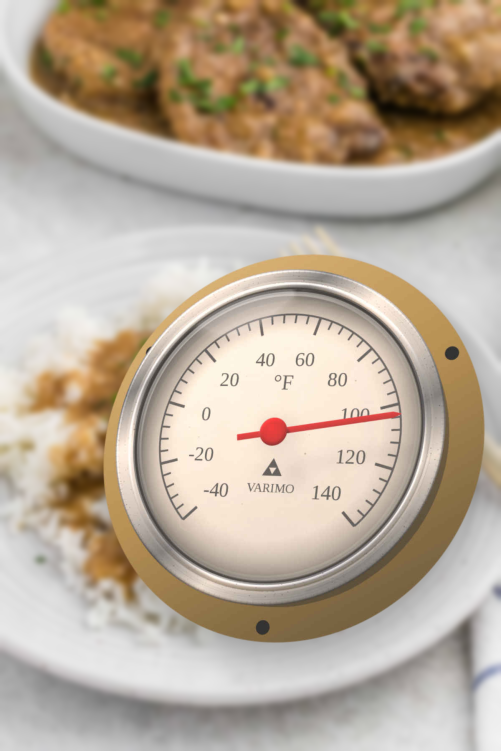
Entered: 104 °F
